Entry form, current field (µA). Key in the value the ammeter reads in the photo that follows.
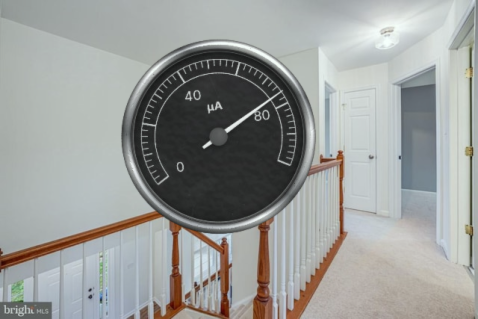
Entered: 76 µA
